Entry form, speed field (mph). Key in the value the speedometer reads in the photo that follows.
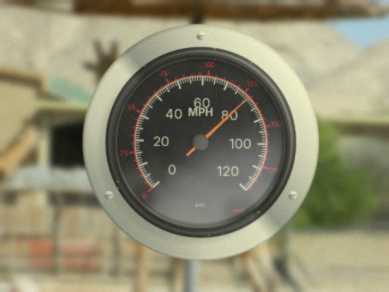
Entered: 80 mph
